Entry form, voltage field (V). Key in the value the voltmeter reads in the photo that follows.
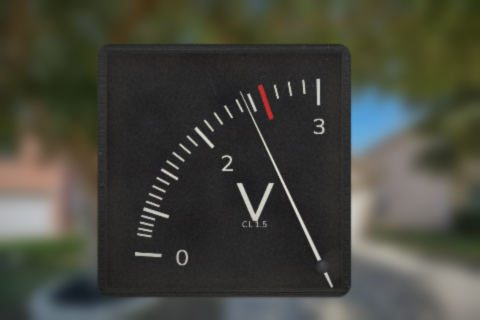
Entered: 2.45 V
